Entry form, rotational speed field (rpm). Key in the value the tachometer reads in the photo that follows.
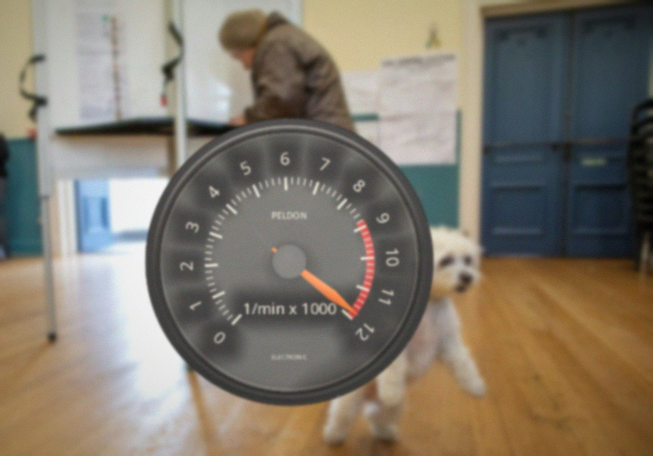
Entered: 11800 rpm
